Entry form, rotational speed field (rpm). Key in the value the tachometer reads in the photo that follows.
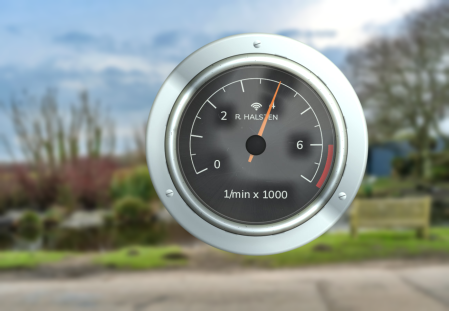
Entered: 4000 rpm
